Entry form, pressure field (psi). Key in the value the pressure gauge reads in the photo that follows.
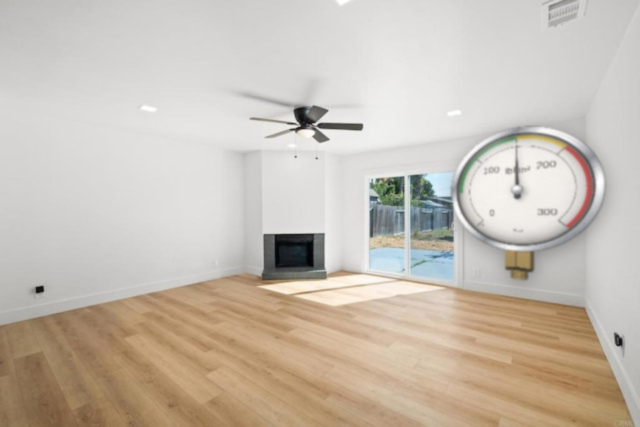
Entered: 150 psi
